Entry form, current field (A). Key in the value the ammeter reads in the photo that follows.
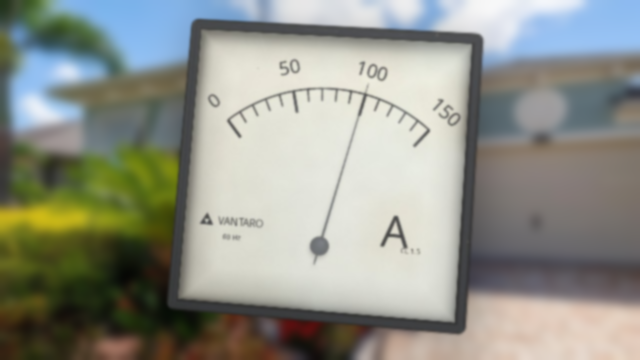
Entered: 100 A
